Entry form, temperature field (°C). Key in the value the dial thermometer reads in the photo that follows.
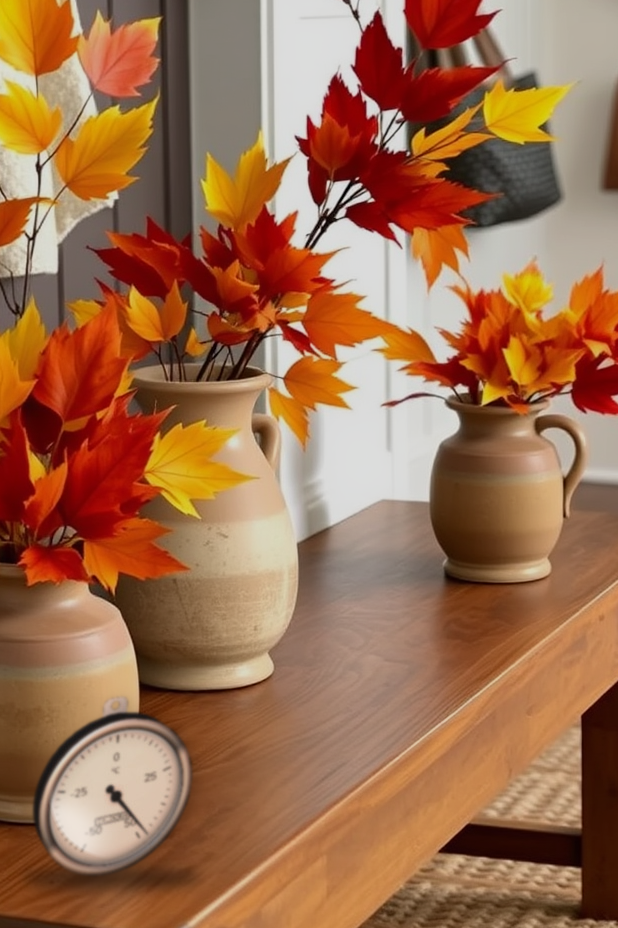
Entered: 47.5 °C
